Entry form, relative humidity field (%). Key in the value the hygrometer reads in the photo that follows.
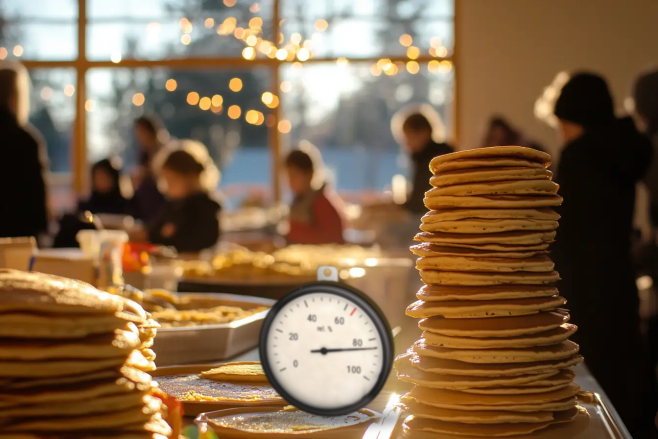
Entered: 84 %
